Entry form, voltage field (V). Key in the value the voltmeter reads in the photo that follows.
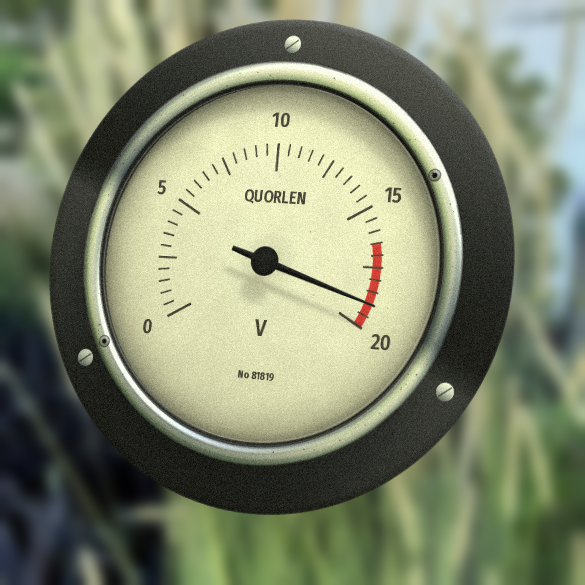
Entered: 19 V
